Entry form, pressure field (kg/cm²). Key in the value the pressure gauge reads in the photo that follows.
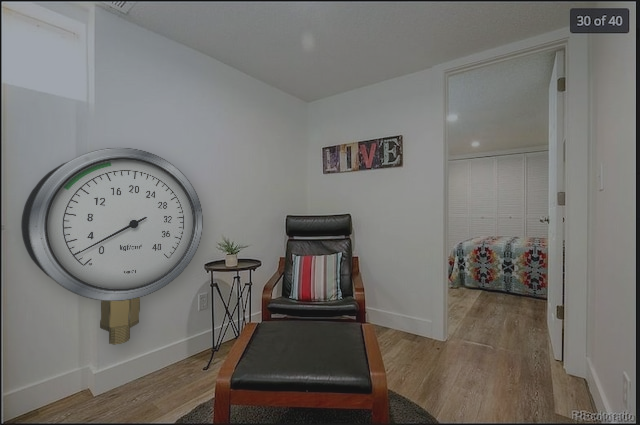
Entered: 2 kg/cm²
